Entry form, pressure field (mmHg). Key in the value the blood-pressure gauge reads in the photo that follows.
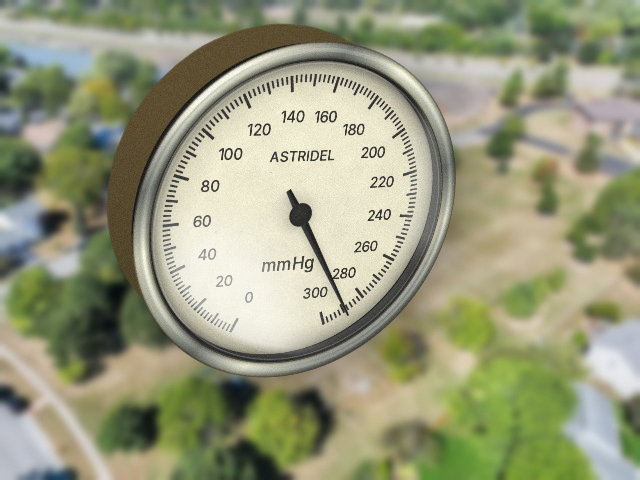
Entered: 290 mmHg
